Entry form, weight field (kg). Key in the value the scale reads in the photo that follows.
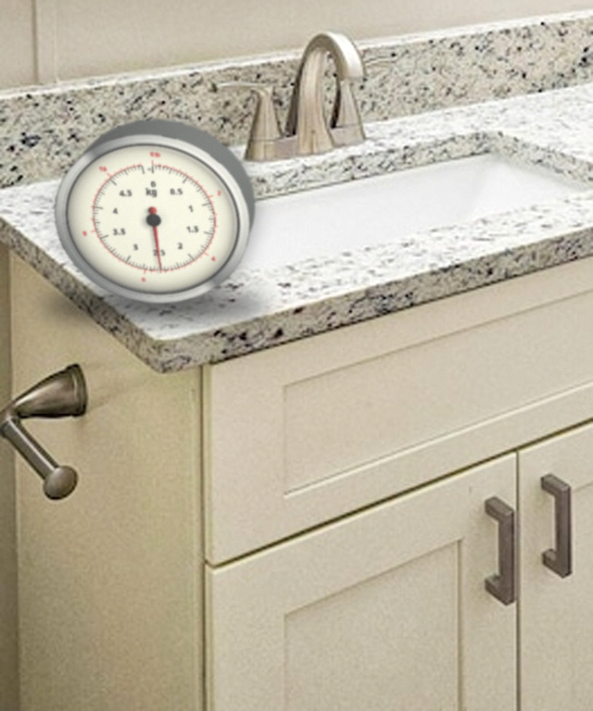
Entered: 2.5 kg
